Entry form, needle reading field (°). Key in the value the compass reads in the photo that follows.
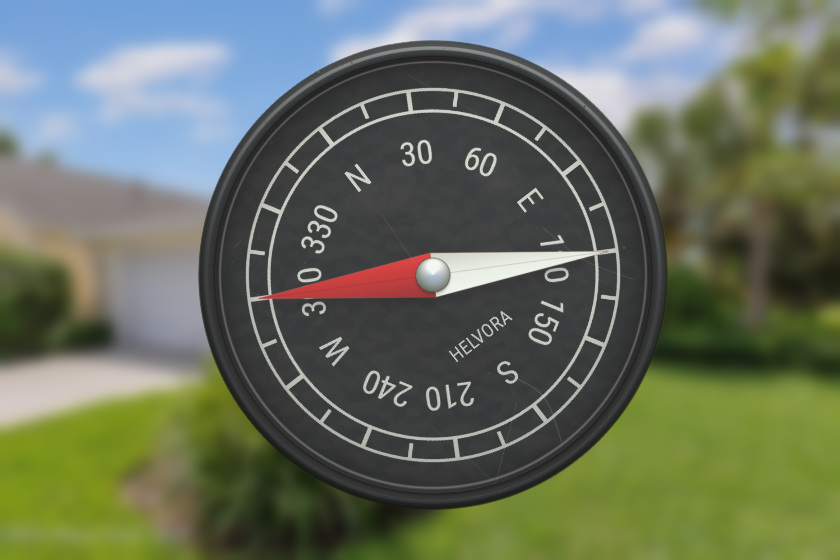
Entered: 300 °
